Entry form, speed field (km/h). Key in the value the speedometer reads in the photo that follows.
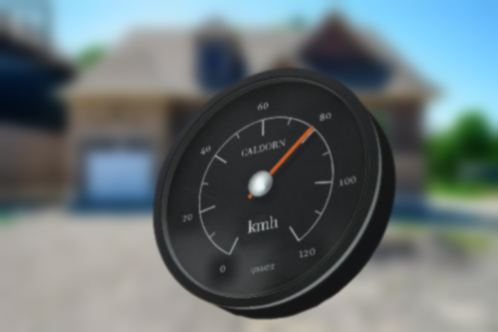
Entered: 80 km/h
